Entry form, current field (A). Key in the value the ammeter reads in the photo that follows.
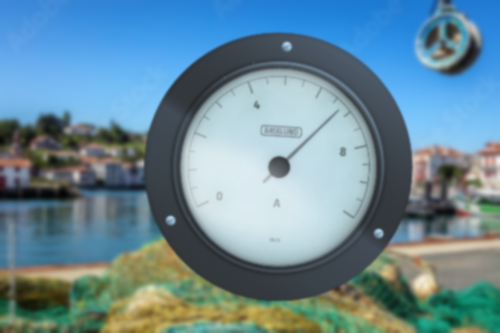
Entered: 6.75 A
